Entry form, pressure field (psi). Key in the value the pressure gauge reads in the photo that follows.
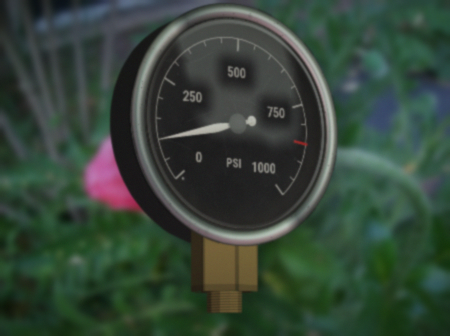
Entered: 100 psi
